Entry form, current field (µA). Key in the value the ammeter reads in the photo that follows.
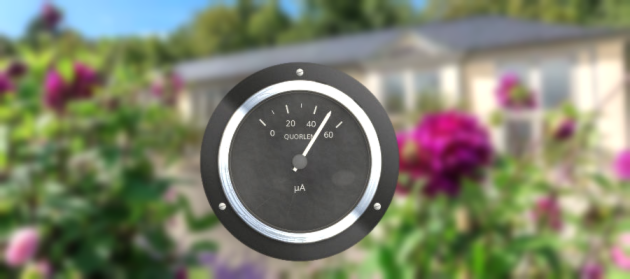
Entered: 50 µA
